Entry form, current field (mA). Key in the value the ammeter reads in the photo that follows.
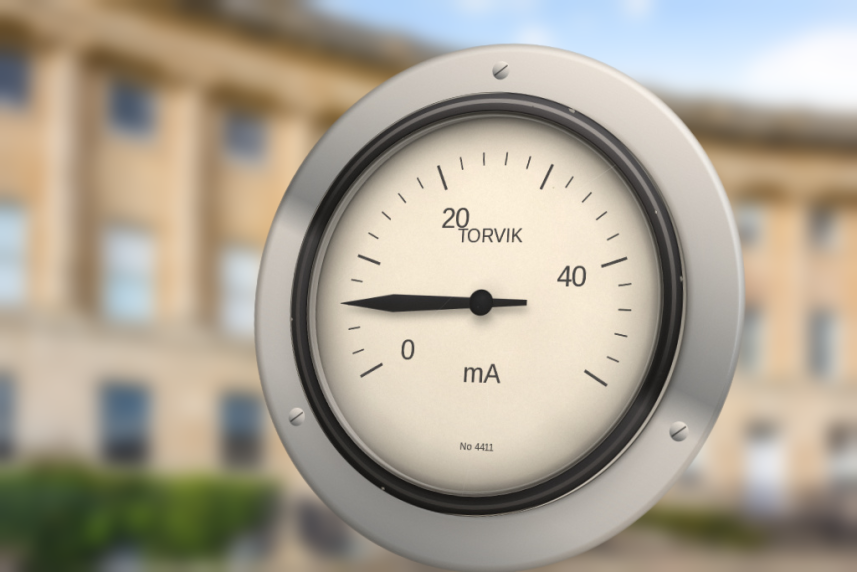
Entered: 6 mA
